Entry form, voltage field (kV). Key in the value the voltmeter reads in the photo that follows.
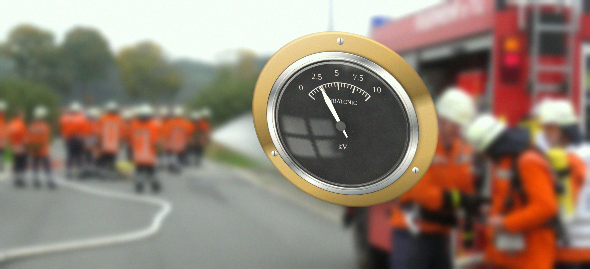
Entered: 2.5 kV
